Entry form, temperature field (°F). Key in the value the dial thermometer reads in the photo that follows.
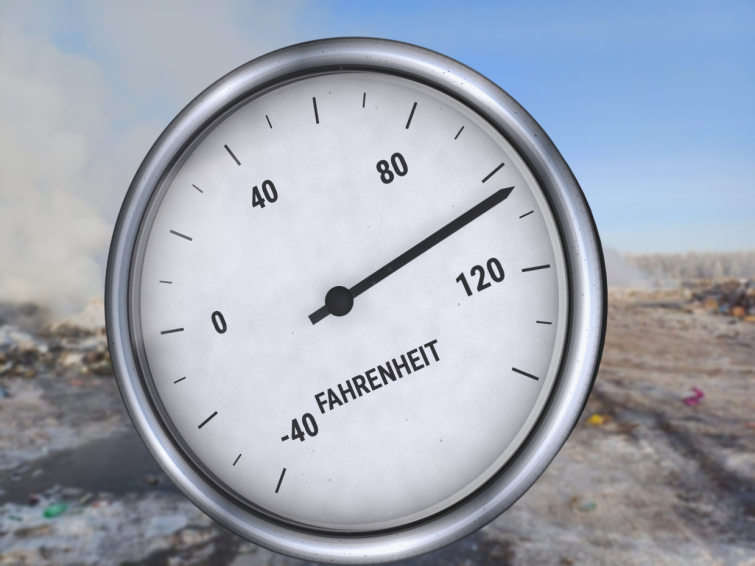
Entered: 105 °F
